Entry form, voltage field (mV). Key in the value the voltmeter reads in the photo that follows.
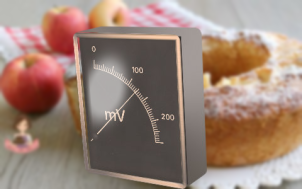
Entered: 125 mV
